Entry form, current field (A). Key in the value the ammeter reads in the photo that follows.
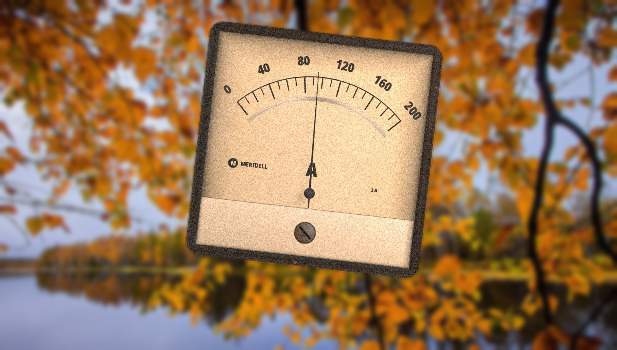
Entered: 95 A
